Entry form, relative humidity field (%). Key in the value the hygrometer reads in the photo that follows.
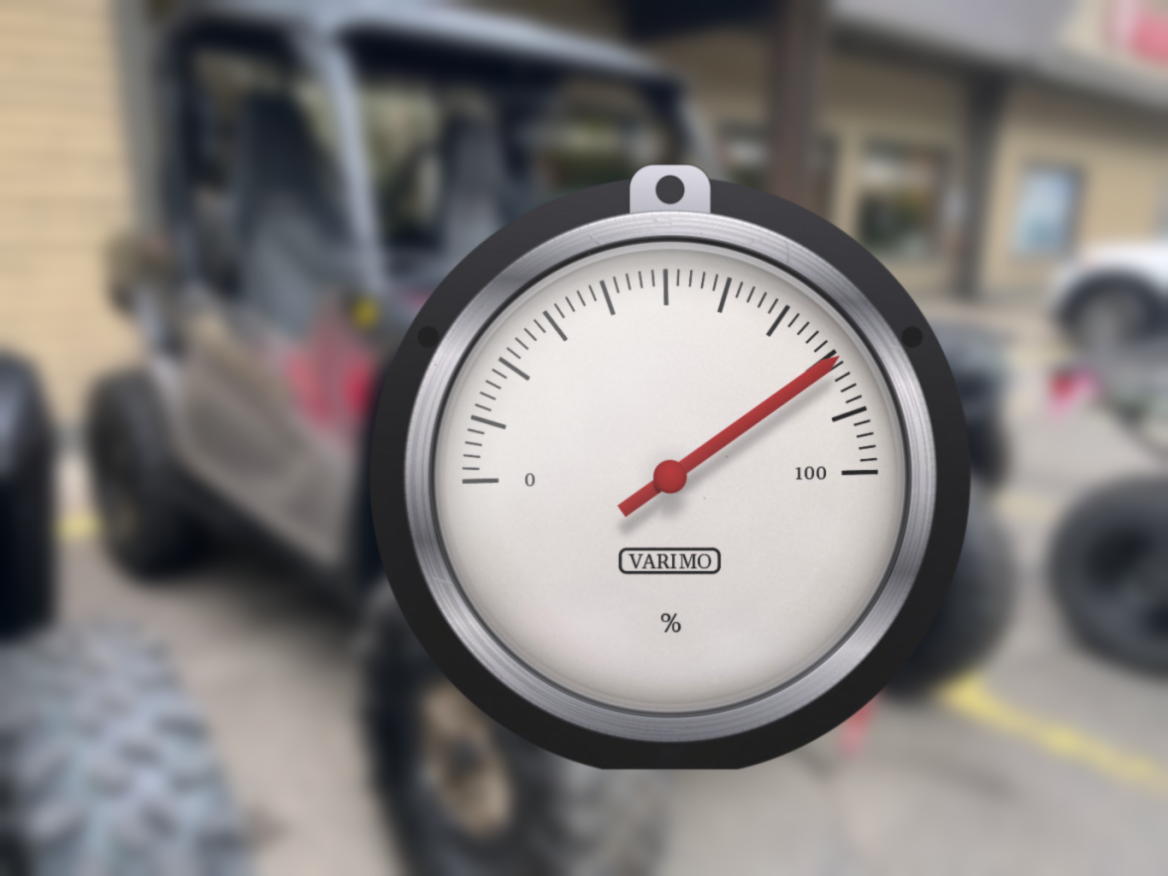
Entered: 81 %
